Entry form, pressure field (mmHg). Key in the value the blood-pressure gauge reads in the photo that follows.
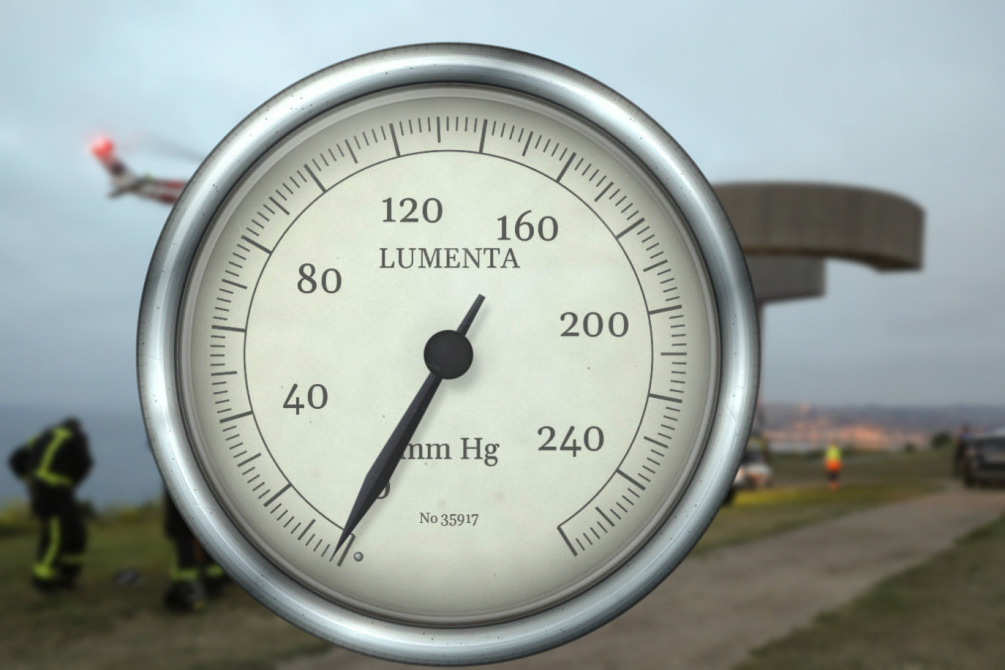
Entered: 2 mmHg
